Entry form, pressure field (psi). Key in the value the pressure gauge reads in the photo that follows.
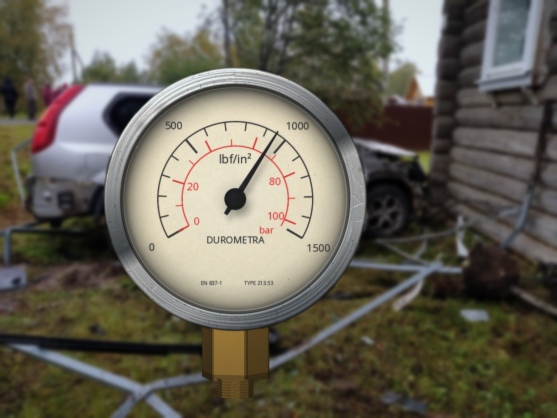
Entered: 950 psi
